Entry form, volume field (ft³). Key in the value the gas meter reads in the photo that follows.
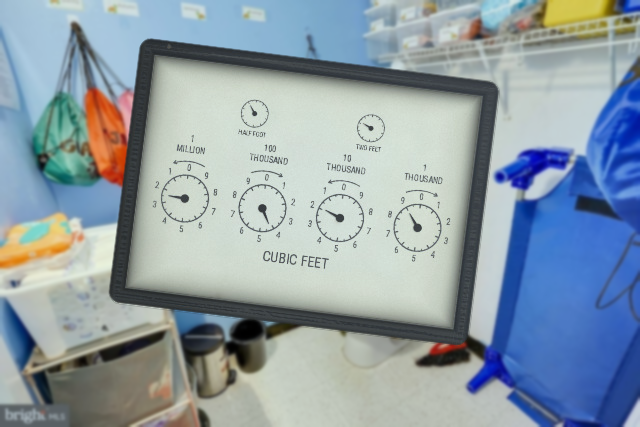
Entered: 241900 ft³
